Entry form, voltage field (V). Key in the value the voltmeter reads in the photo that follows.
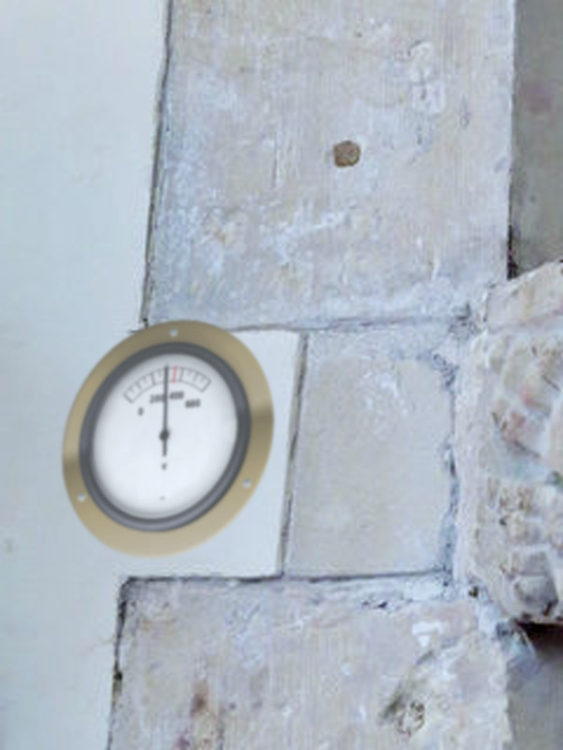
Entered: 300 V
